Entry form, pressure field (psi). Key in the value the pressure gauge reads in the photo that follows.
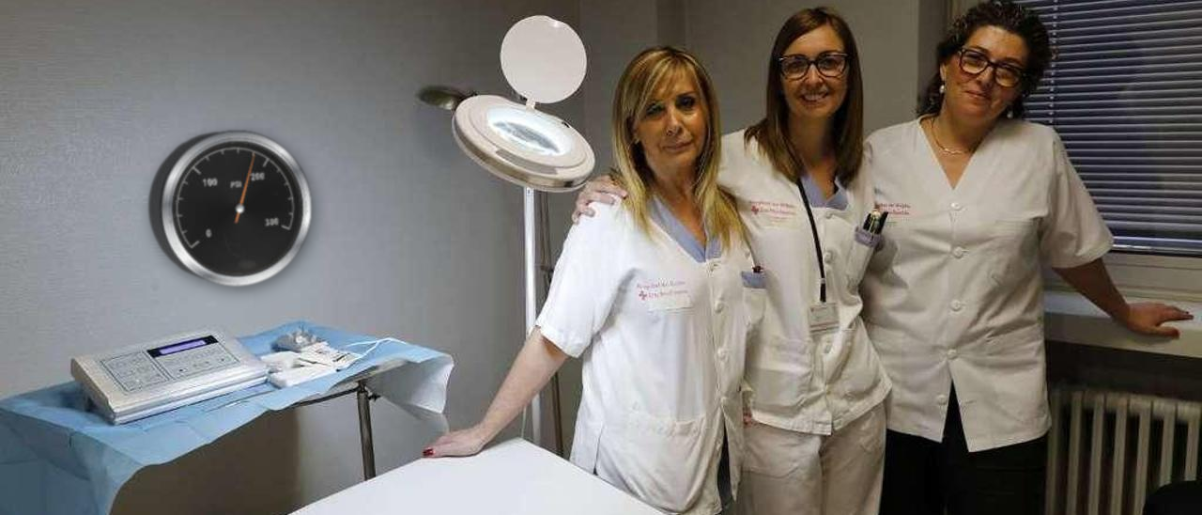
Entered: 180 psi
